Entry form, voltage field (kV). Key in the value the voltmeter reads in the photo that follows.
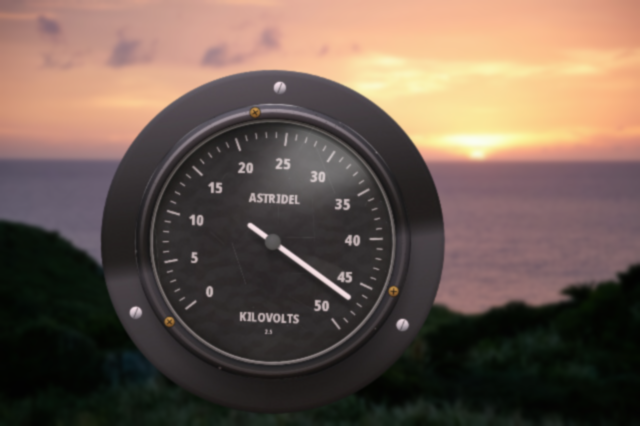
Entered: 47 kV
